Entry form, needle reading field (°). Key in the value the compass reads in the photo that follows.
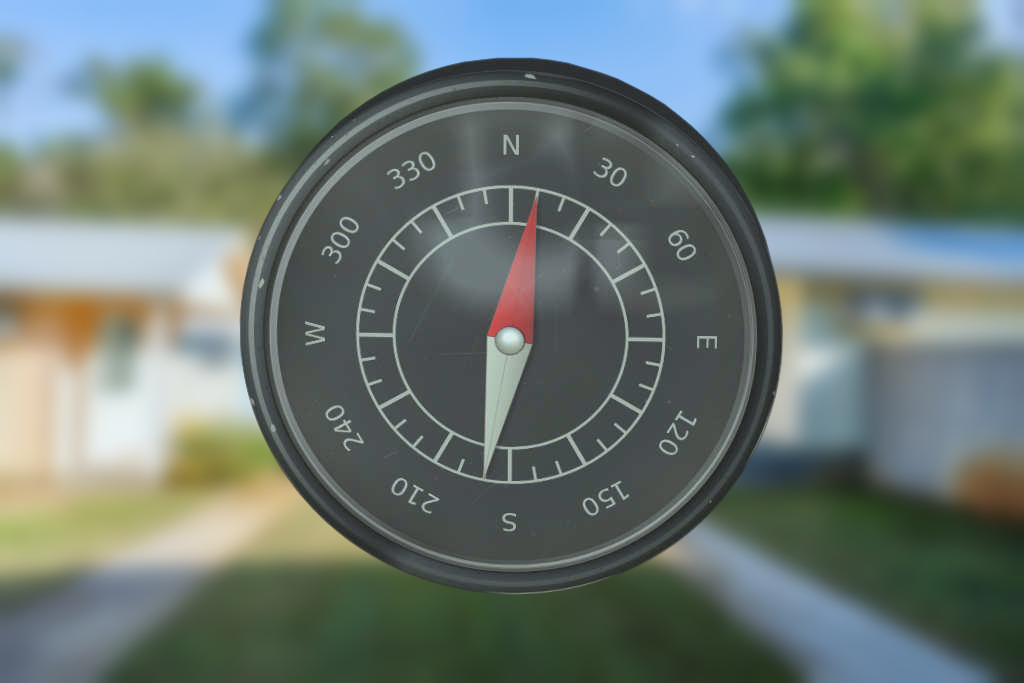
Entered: 10 °
